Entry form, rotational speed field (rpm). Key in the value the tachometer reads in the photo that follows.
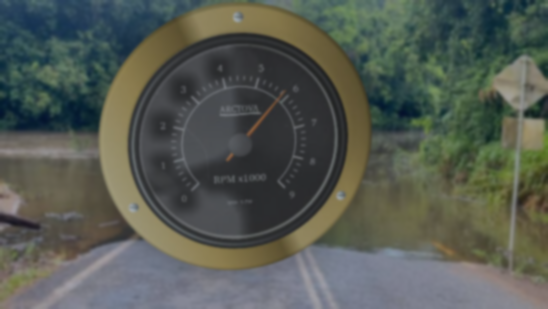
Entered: 5800 rpm
